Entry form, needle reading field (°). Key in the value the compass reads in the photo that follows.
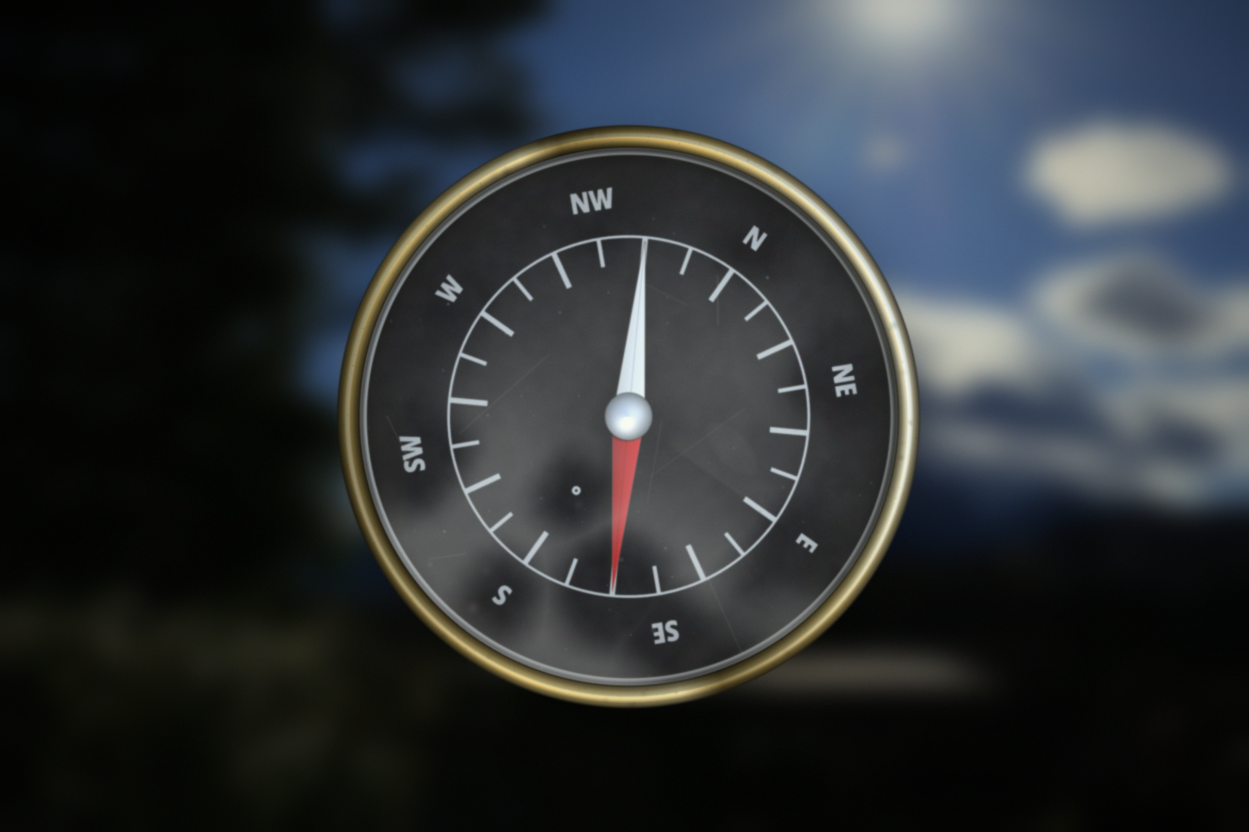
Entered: 150 °
